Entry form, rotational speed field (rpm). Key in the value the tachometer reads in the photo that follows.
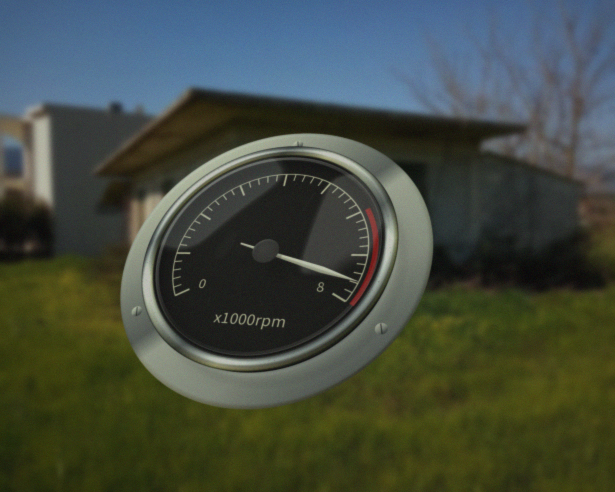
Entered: 7600 rpm
